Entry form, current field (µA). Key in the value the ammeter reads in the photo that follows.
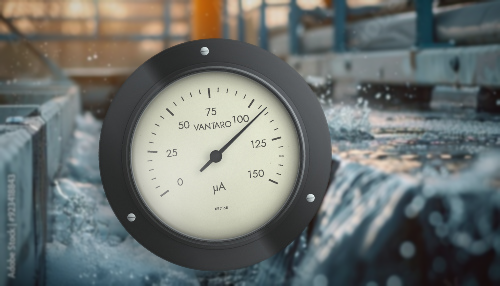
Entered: 107.5 µA
